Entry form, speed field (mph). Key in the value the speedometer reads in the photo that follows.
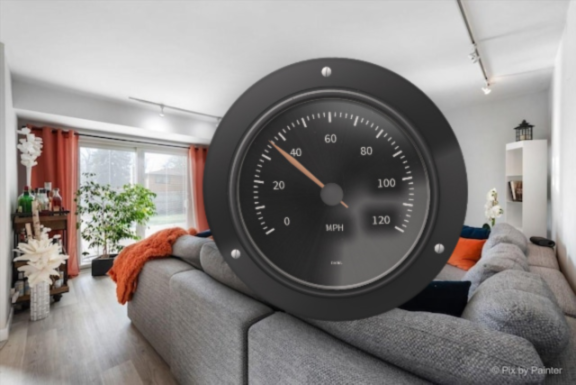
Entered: 36 mph
